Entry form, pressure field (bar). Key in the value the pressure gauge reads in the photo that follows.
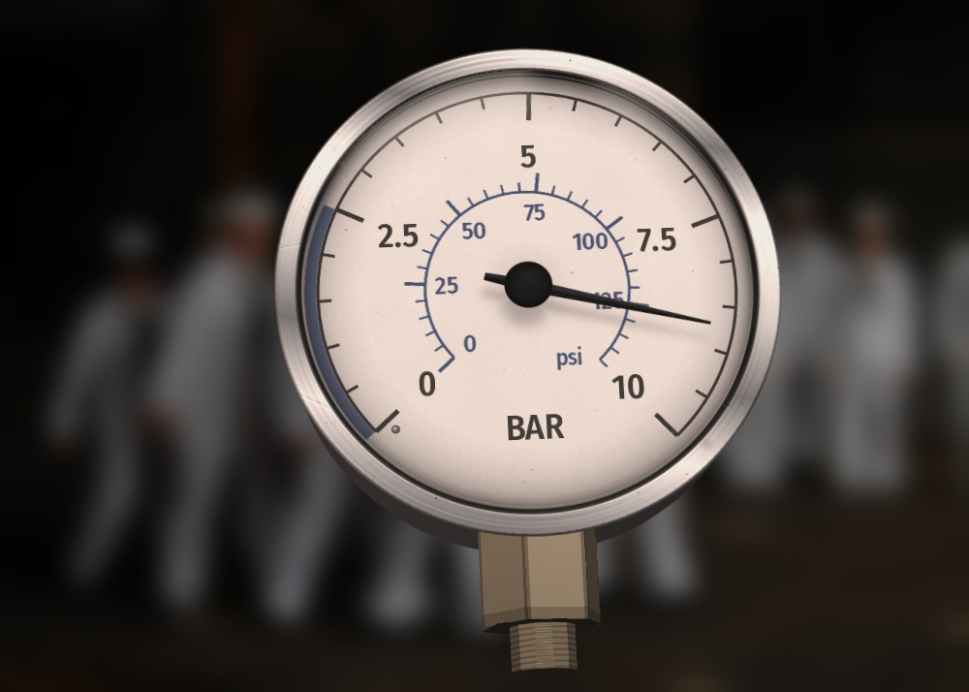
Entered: 8.75 bar
